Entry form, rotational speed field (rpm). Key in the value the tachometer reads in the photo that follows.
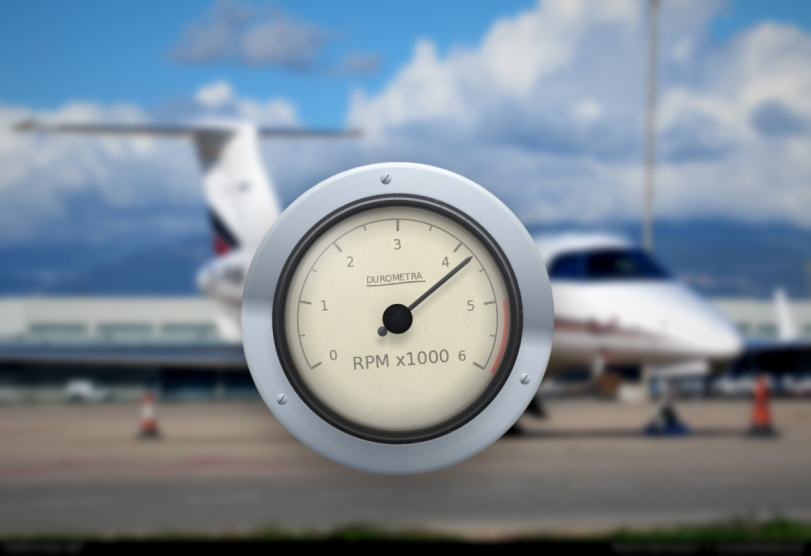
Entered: 4250 rpm
